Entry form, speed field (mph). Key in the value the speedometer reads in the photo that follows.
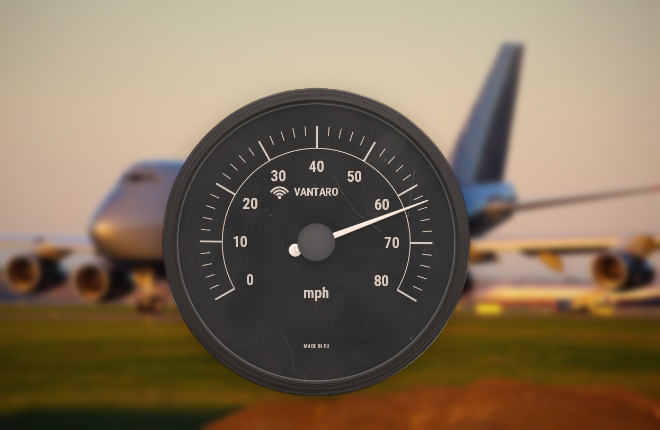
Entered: 63 mph
